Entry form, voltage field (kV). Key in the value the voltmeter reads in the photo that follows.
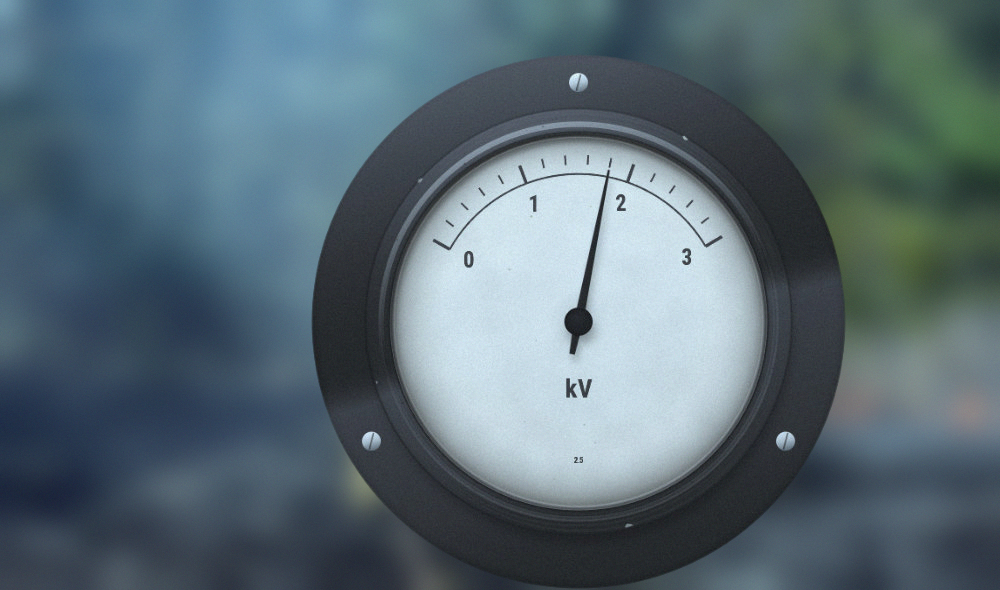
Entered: 1.8 kV
